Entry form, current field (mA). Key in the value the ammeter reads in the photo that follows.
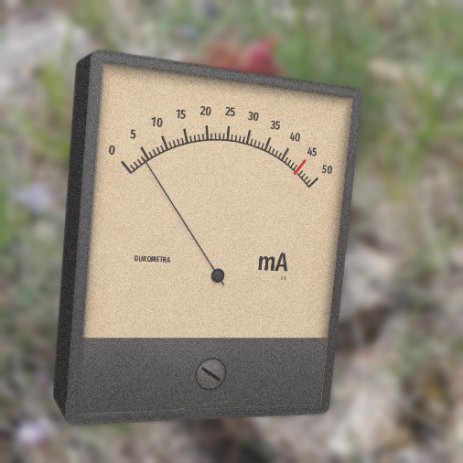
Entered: 4 mA
